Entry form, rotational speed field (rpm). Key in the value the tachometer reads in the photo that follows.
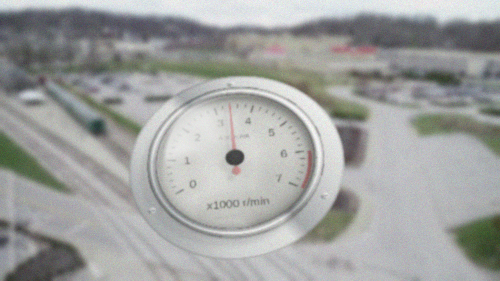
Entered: 3400 rpm
